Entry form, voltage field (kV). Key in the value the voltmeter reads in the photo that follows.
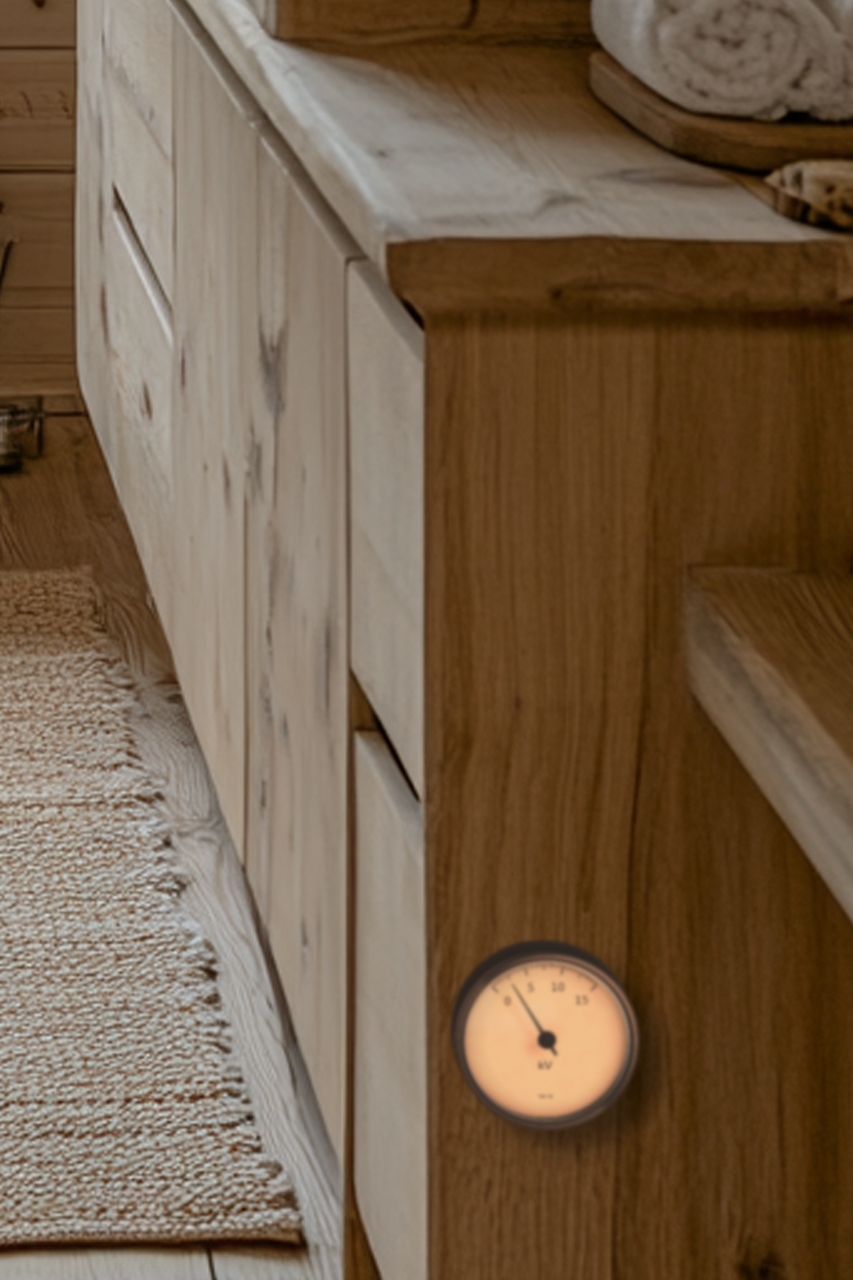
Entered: 2.5 kV
